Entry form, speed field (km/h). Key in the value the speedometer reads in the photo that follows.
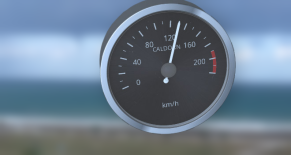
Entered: 130 km/h
